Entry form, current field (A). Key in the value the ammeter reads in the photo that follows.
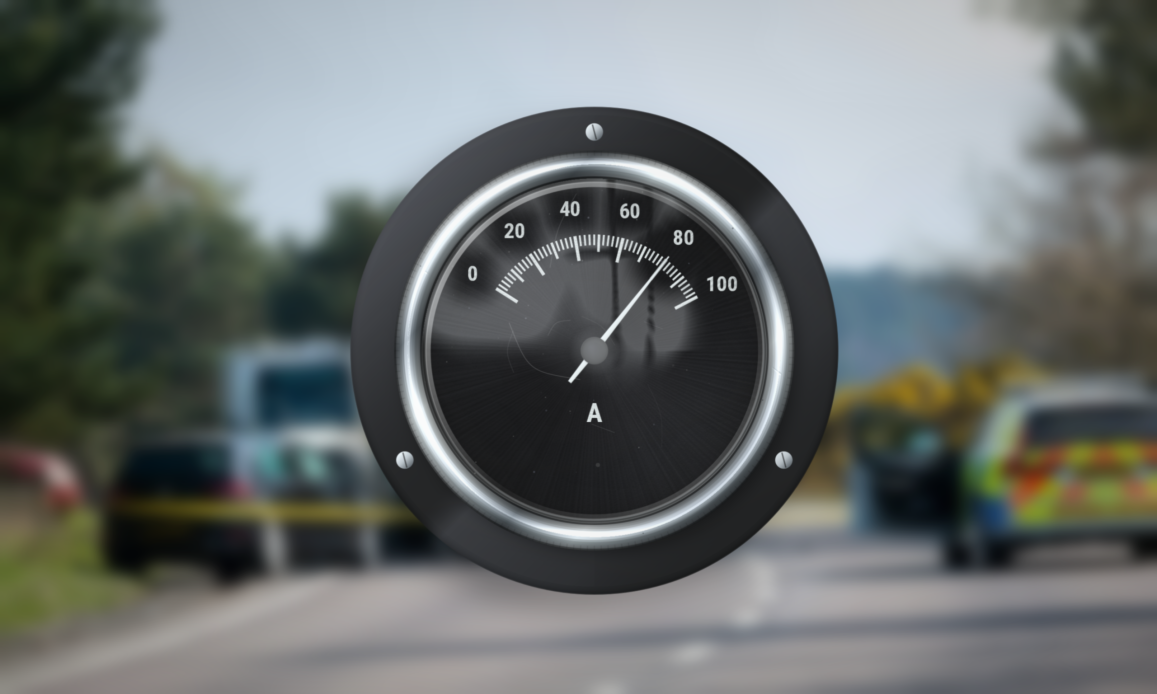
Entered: 80 A
